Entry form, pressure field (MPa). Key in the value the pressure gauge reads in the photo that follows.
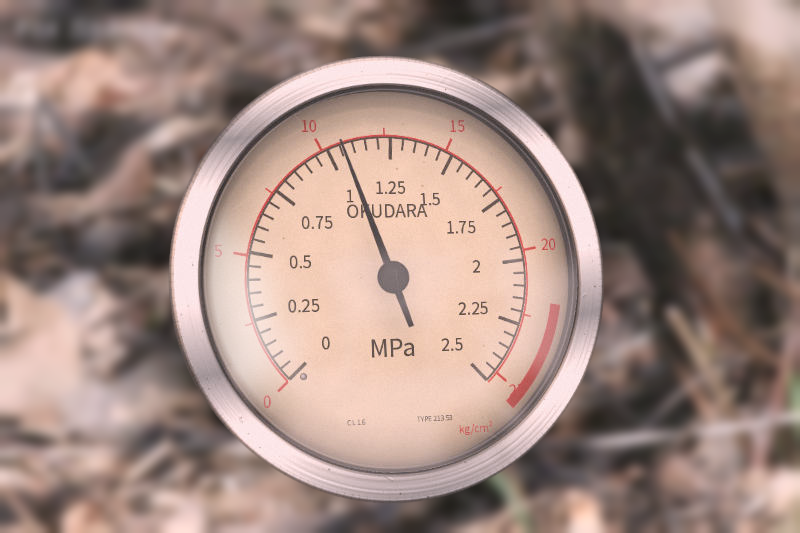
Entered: 1.05 MPa
